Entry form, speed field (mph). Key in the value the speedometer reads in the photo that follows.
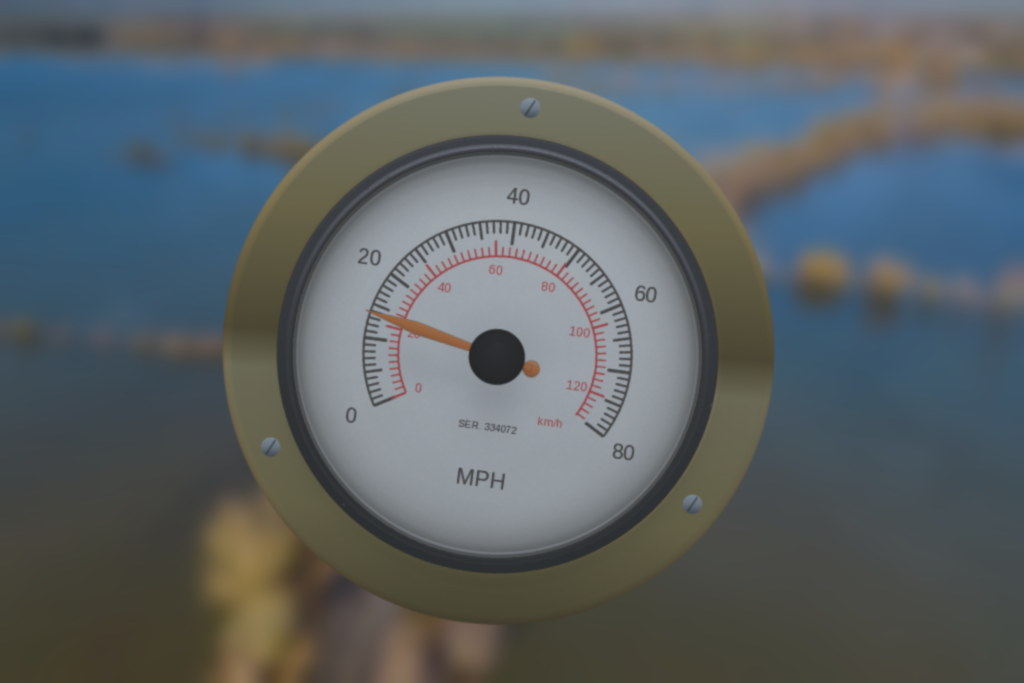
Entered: 14 mph
